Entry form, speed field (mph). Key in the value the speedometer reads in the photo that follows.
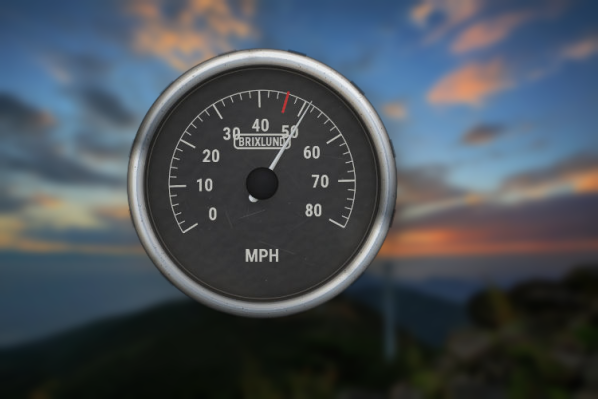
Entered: 51 mph
